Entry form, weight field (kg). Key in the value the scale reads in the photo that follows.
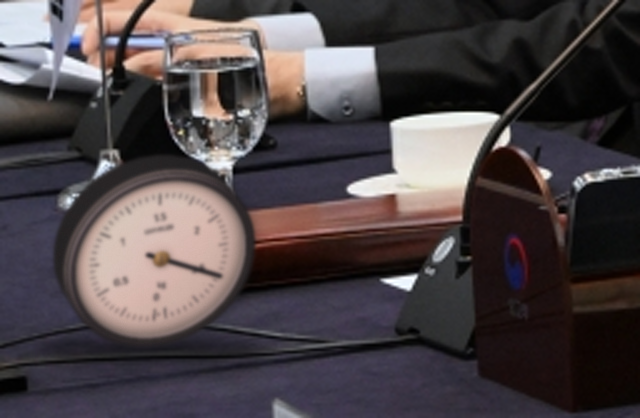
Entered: 2.5 kg
